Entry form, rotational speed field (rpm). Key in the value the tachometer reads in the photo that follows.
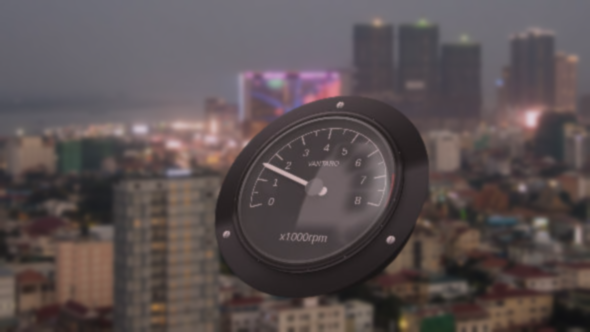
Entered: 1500 rpm
